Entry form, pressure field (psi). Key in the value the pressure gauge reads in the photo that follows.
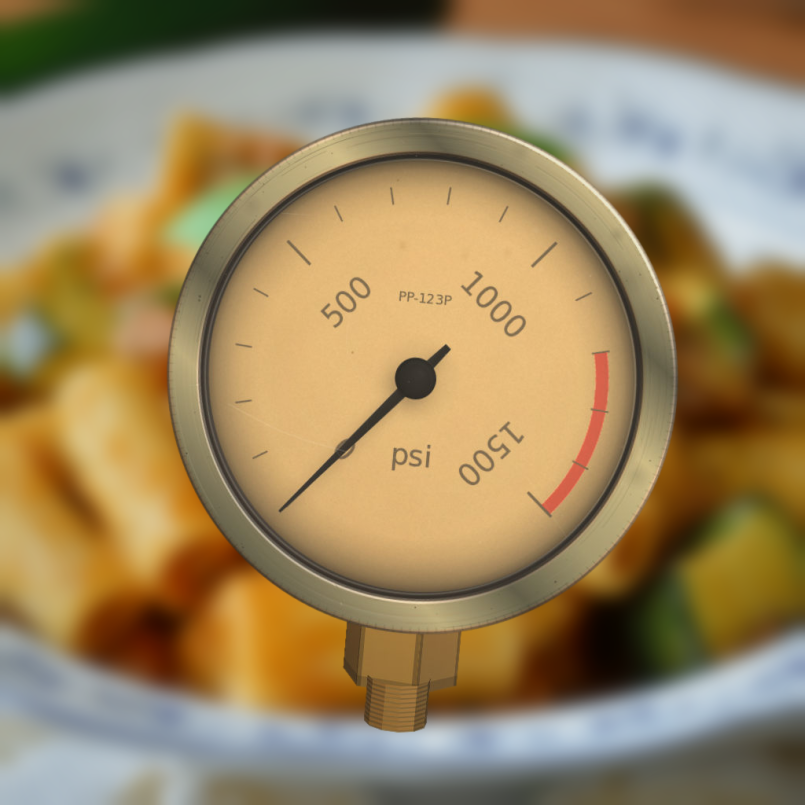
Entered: 0 psi
